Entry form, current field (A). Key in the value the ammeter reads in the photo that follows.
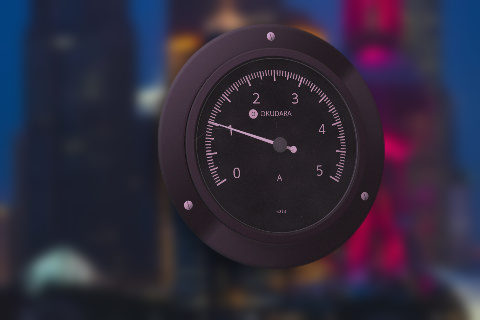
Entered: 1 A
